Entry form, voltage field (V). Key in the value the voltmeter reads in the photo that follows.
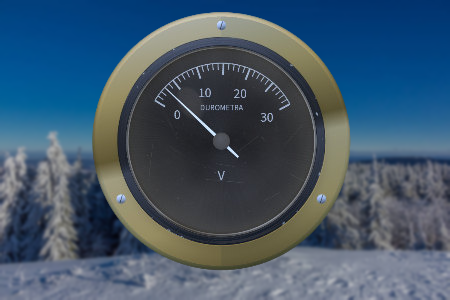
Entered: 3 V
